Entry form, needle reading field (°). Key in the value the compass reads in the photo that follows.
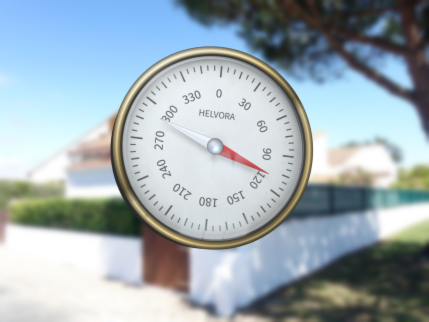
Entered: 110 °
